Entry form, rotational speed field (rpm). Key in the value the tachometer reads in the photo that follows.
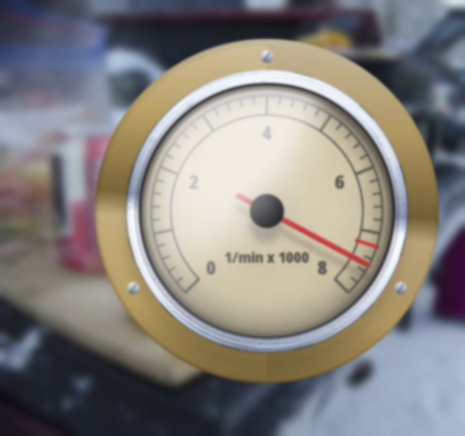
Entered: 7500 rpm
